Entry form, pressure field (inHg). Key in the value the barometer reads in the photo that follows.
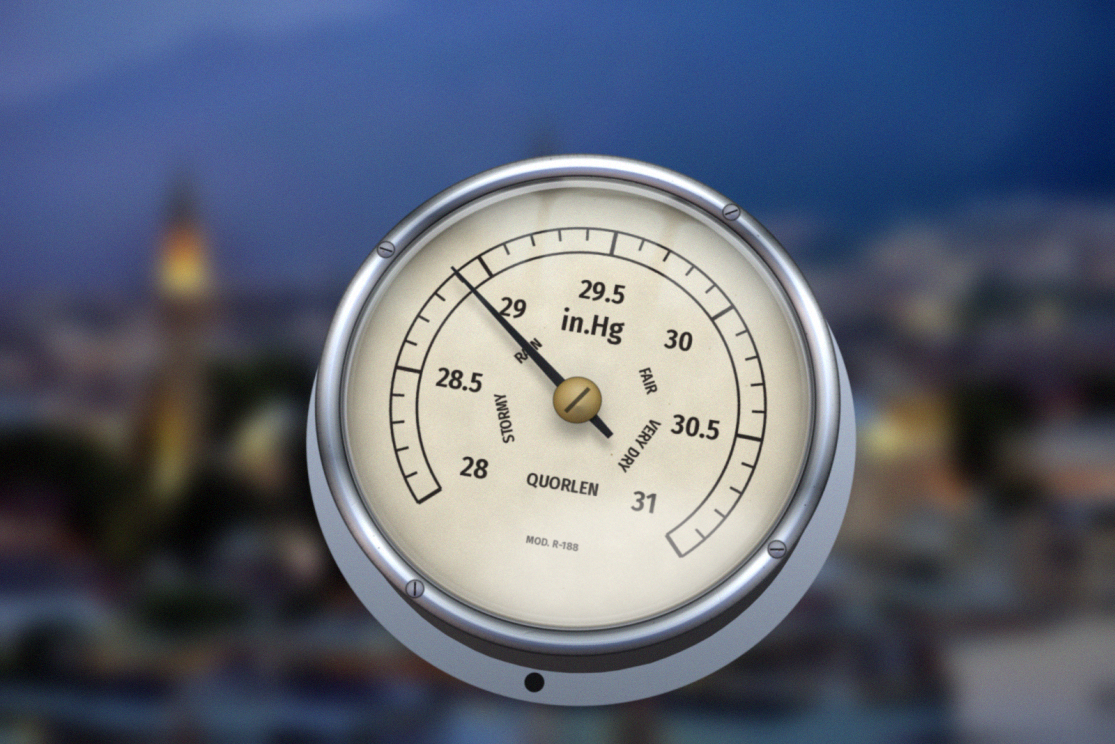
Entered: 28.9 inHg
